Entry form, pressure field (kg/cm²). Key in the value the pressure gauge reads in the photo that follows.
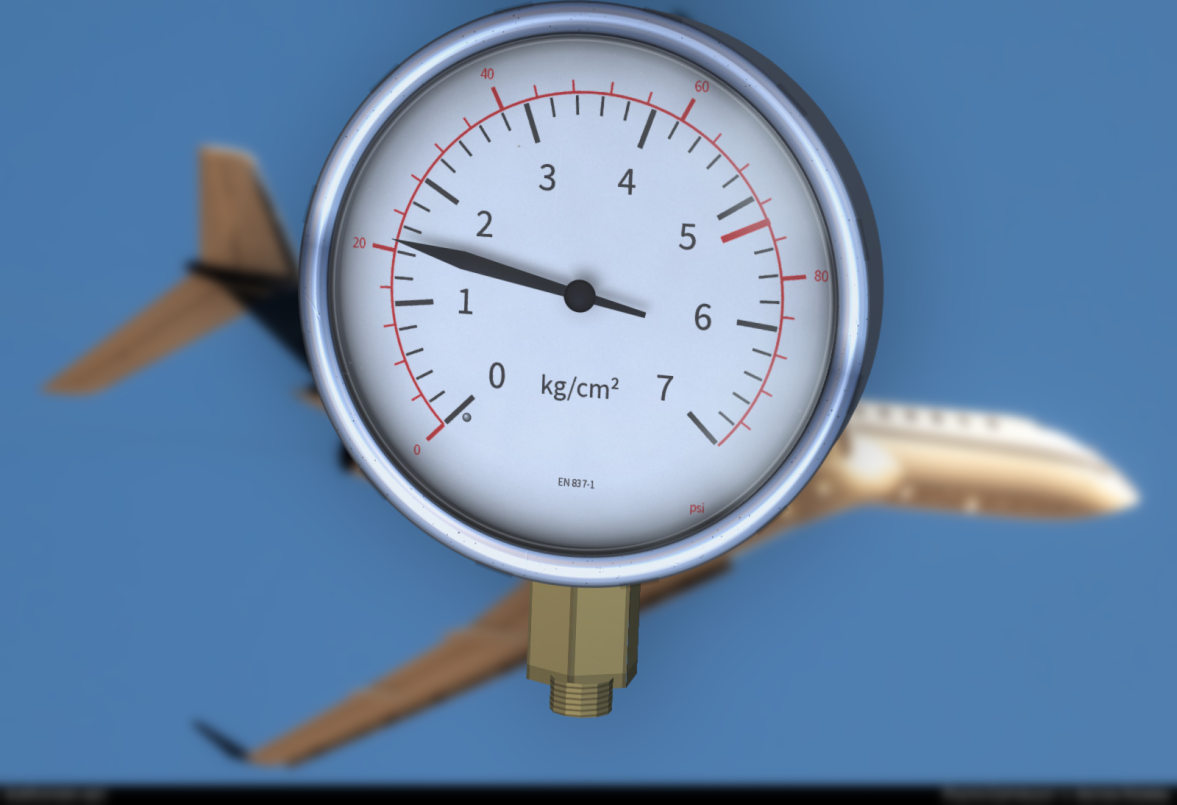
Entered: 1.5 kg/cm²
